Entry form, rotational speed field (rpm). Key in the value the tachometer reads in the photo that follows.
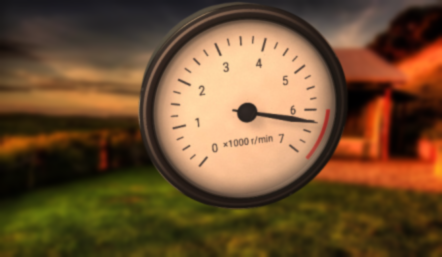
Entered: 6250 rpm
